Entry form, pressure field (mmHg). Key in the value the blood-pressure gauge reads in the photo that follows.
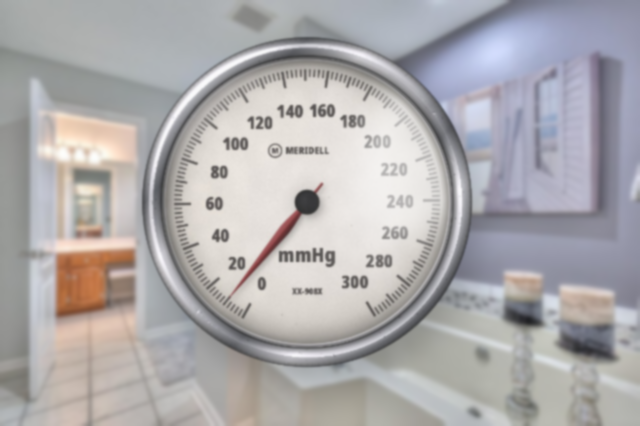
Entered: 10 mmHg
